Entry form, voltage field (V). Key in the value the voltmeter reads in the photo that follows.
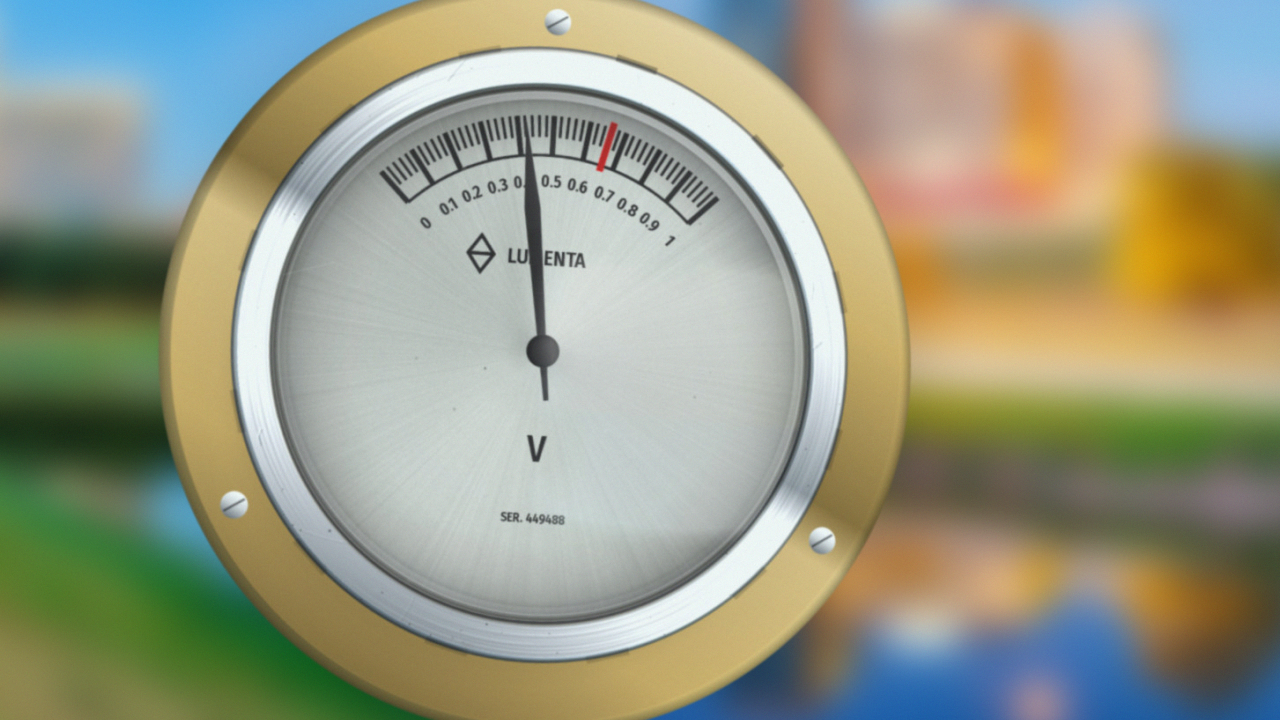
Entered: 0.42 V
